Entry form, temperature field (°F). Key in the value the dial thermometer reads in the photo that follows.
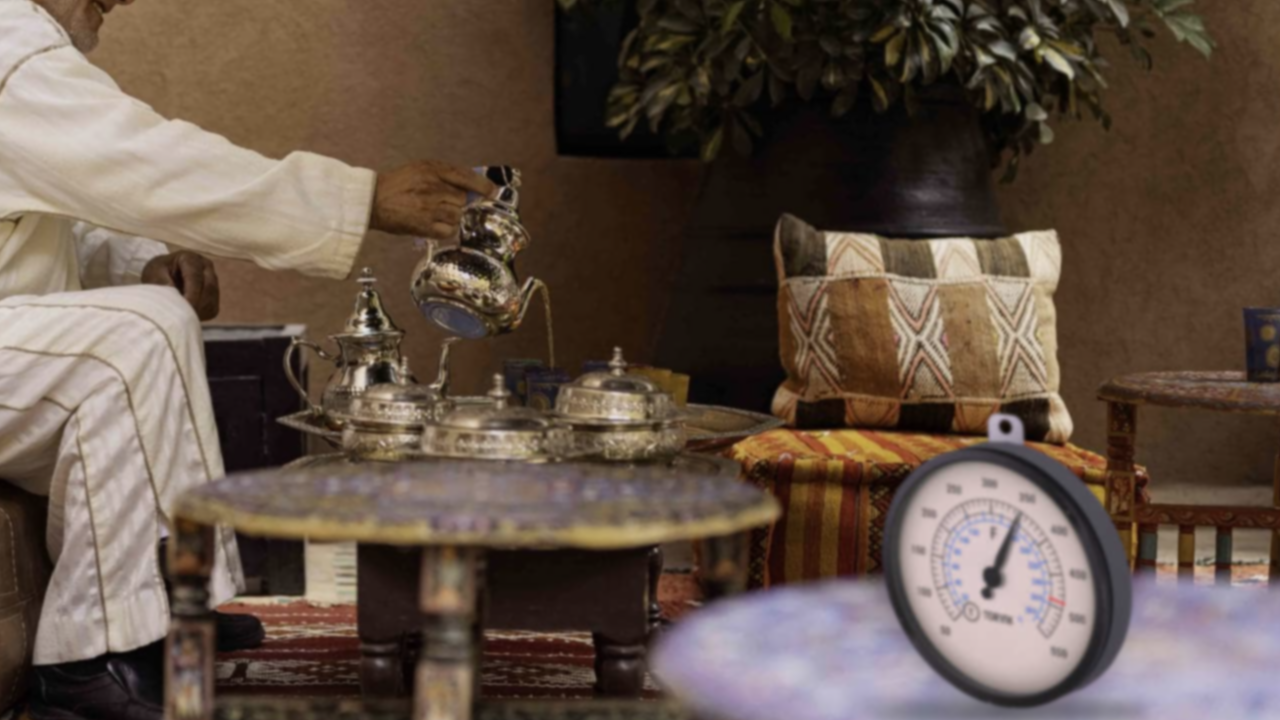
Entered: 350 °F
